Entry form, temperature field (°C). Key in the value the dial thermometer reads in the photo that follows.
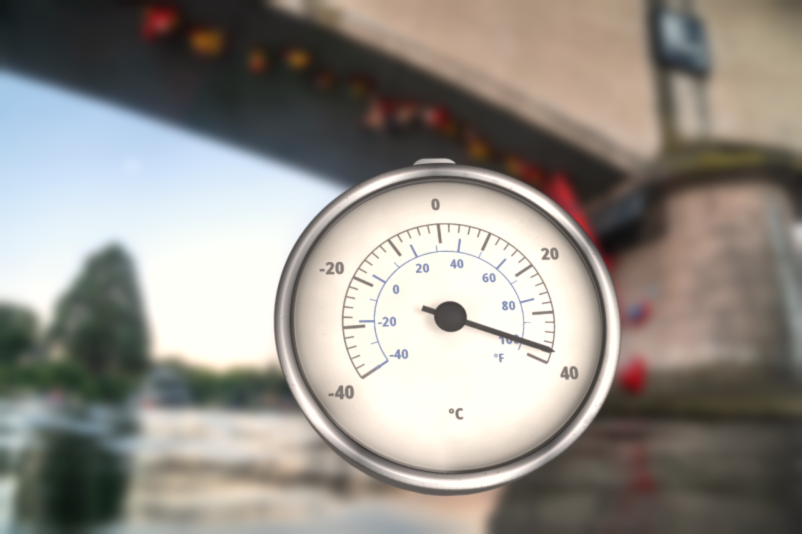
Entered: 38 °C
